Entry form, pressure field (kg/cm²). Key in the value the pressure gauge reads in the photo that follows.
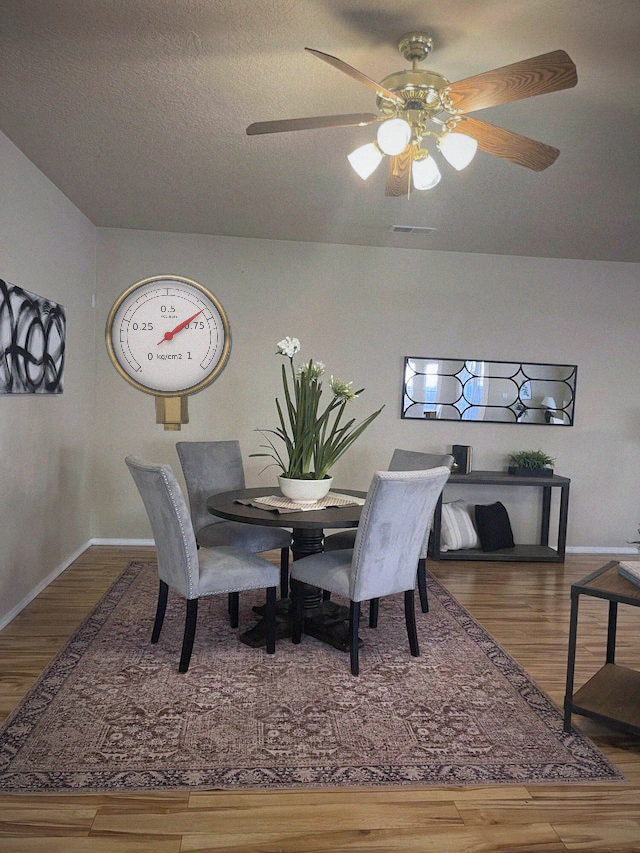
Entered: 0.7 kg/cm²
